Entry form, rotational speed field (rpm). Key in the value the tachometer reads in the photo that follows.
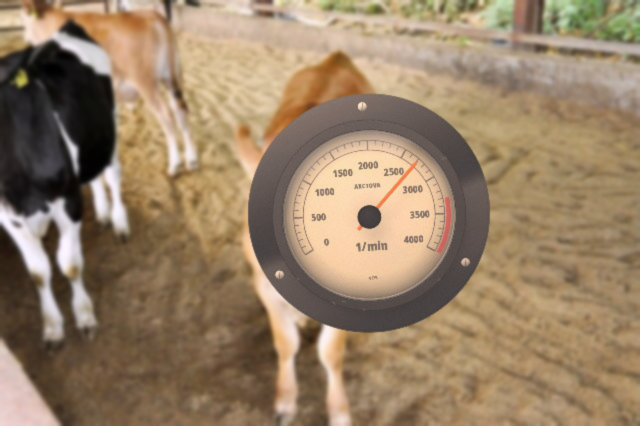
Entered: 2700 rpm
